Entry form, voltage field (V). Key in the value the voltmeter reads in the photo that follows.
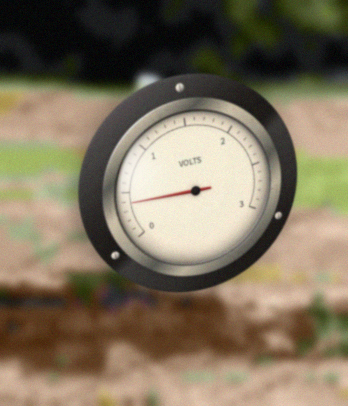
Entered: 0.4 V
